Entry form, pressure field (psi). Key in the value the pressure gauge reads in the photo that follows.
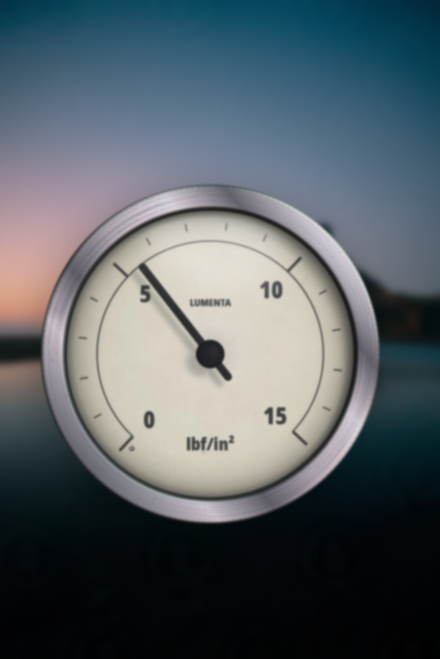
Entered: 5.5 psi
